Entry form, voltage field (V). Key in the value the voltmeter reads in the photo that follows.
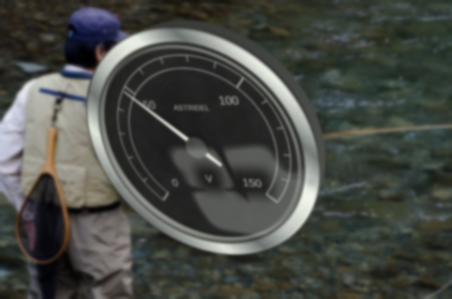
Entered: 50 V
